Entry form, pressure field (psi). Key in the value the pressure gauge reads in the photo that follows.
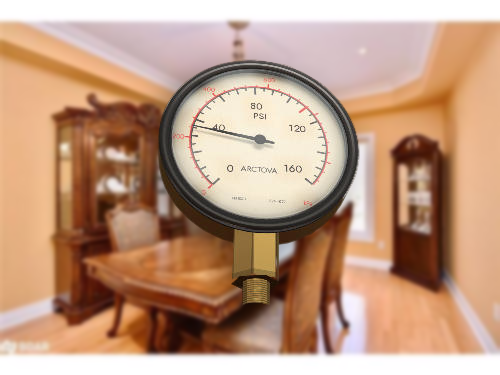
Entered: 35 psi
